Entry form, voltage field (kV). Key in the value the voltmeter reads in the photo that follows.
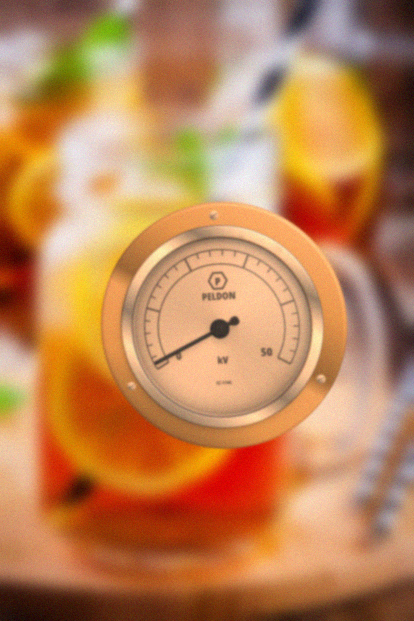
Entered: 1 kV
